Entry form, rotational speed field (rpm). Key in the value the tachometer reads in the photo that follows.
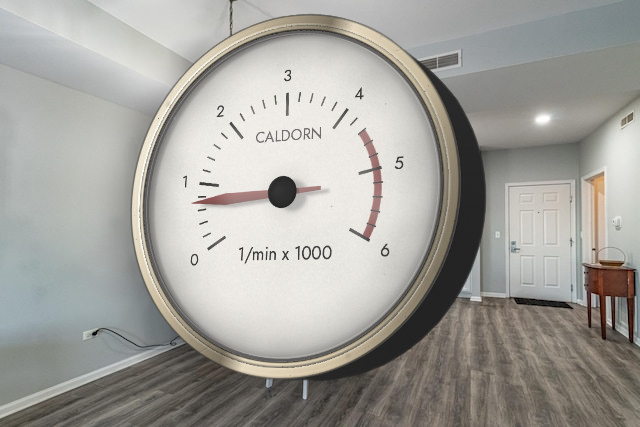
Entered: 700 rpm
